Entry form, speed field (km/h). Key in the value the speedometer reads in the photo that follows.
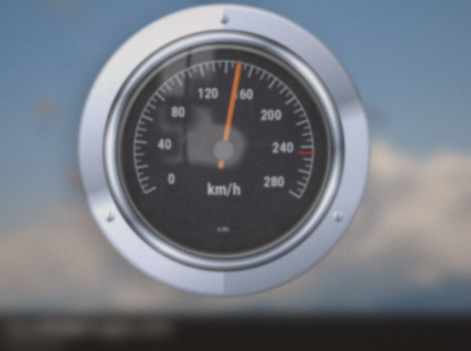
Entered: 150 km/h
